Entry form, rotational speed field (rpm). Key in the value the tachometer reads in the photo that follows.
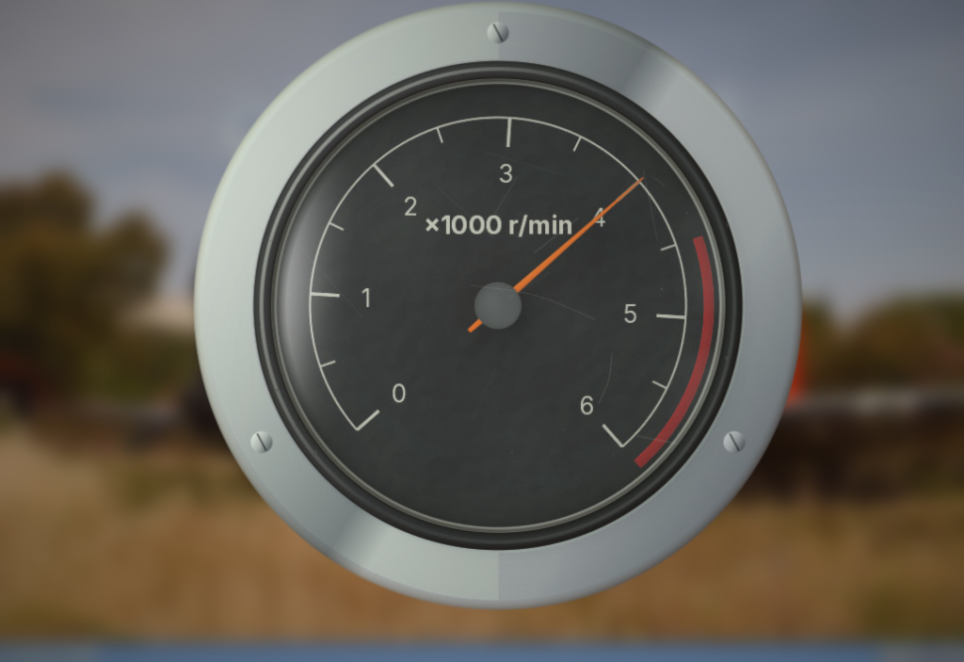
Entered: 4000 rpm
